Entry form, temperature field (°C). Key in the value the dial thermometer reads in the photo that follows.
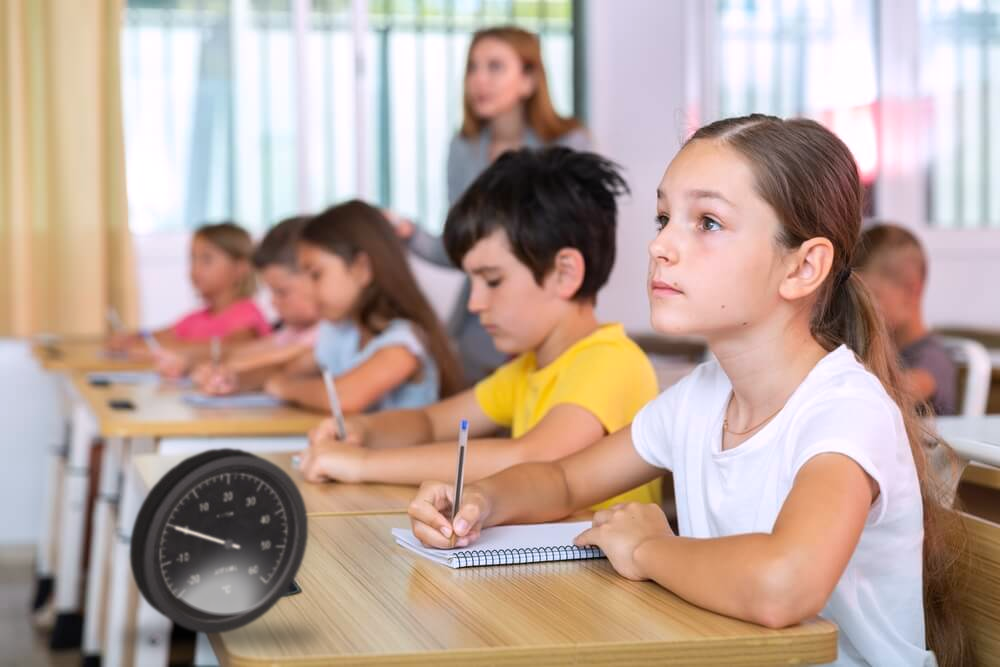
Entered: 0 °C
